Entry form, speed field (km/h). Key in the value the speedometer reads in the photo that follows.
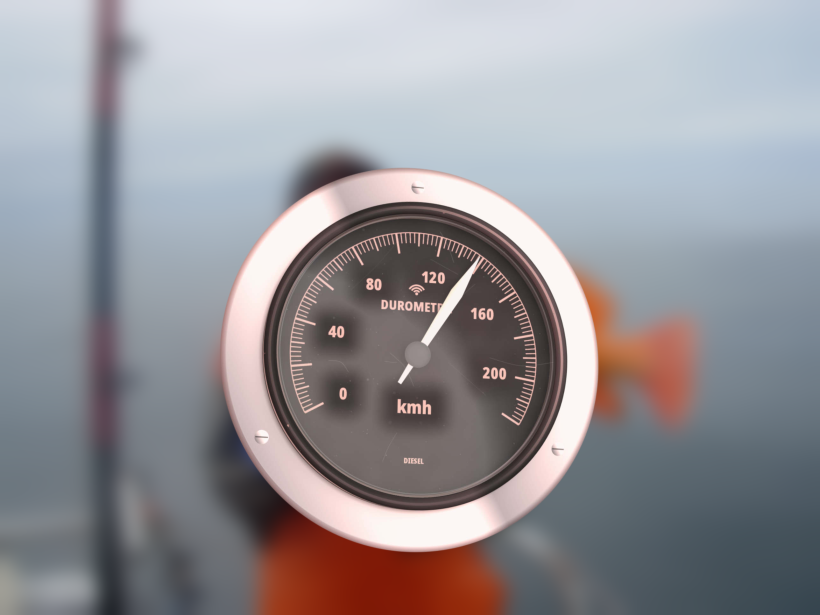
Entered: 138 km/h
